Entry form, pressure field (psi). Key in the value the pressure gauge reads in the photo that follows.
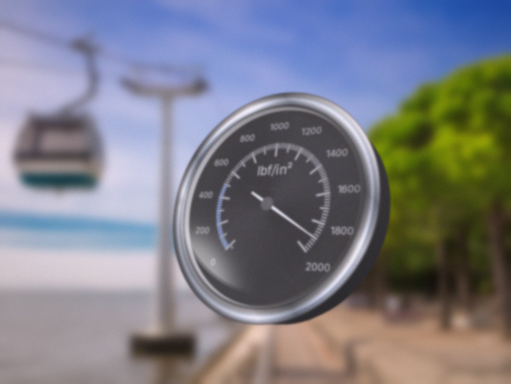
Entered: 1900 psi
